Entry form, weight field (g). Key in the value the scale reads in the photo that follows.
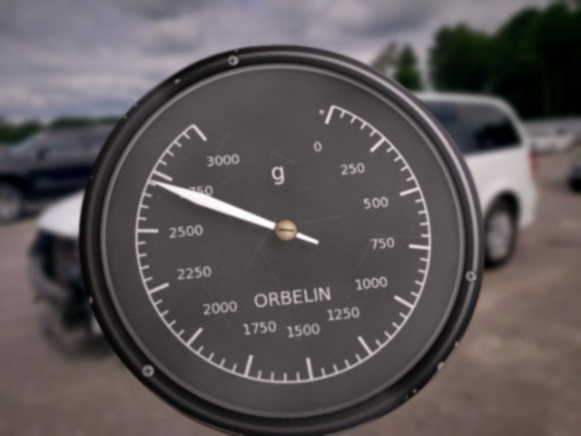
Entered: 2700 g
